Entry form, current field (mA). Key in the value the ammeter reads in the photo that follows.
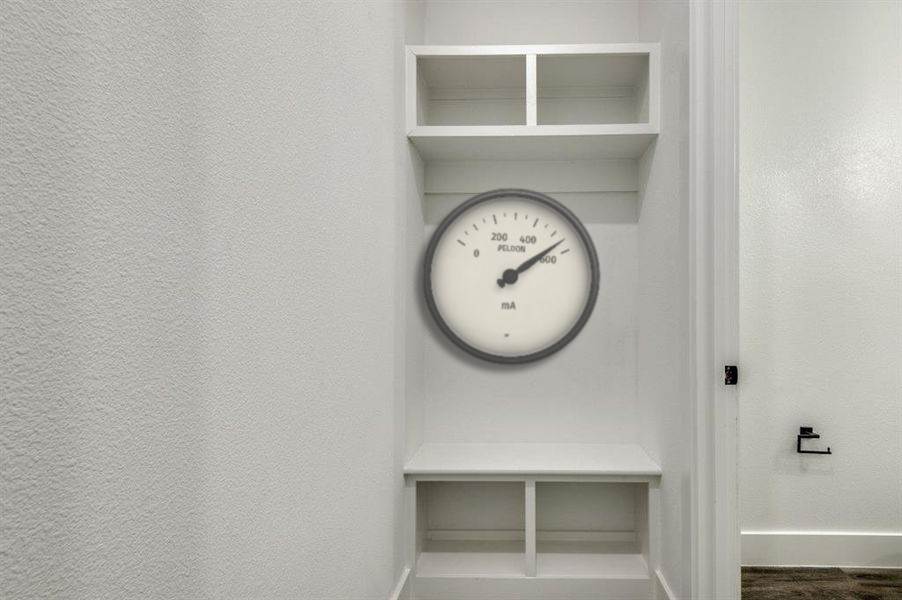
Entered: 550 mA
